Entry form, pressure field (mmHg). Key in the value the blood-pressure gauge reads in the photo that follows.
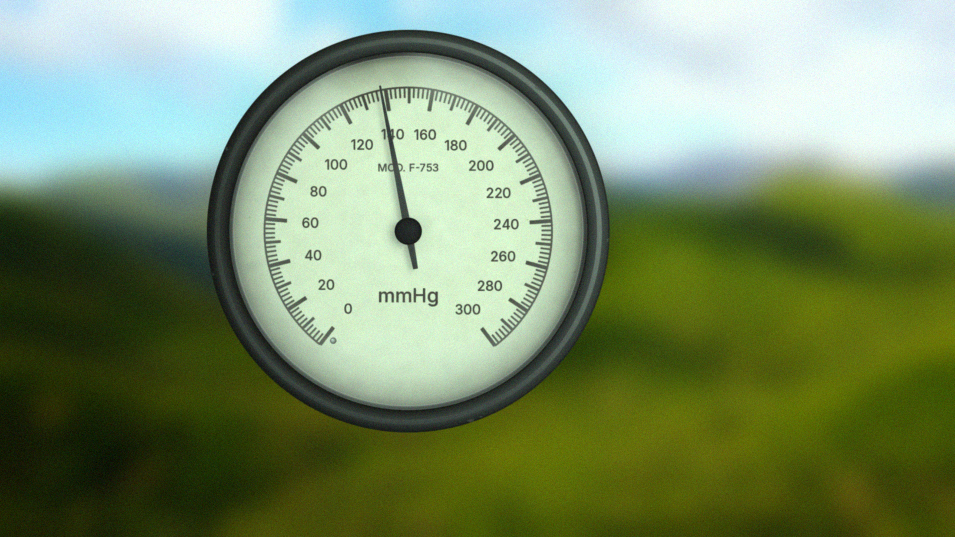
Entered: 138 mmHg
